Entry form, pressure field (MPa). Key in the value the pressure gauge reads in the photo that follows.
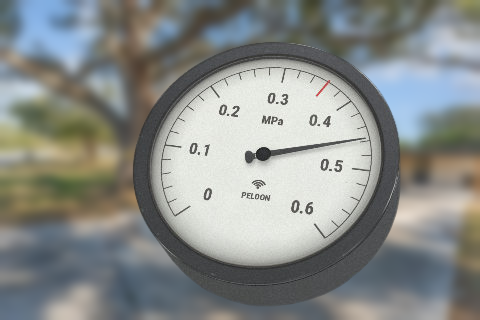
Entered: 0.46 MPa
